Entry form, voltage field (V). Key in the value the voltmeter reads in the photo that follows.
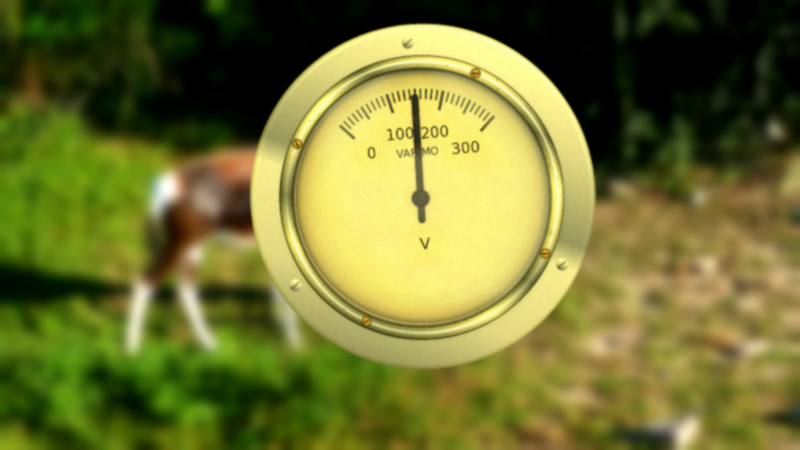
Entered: 150 V
